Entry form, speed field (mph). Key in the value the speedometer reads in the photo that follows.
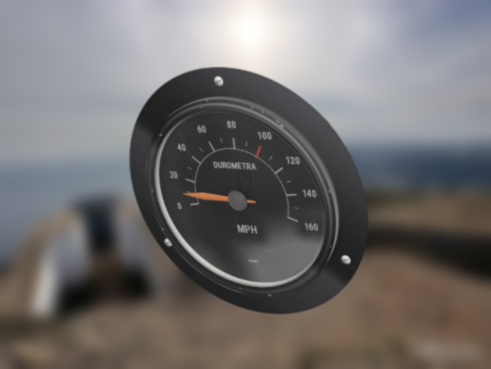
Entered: 10 mph
